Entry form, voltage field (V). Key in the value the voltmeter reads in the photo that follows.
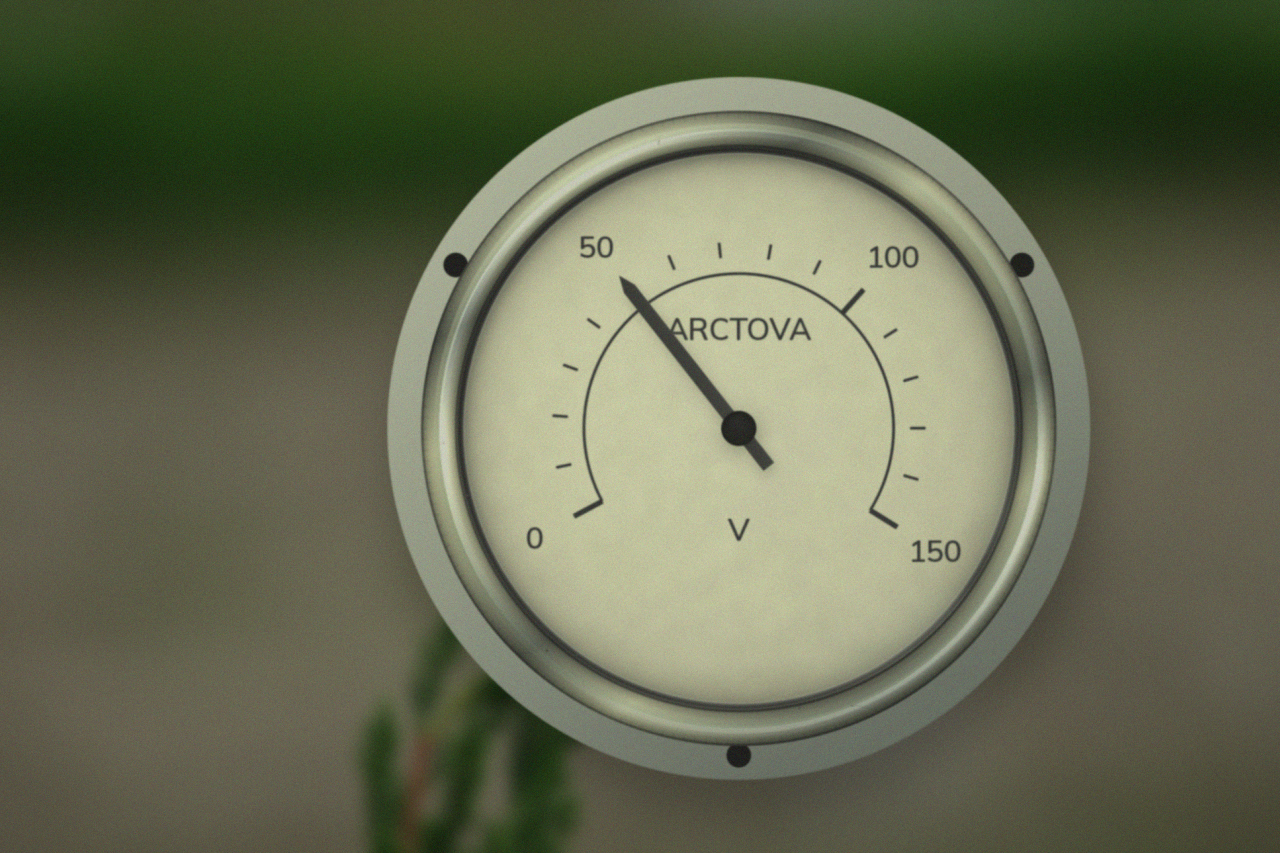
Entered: 50 V
